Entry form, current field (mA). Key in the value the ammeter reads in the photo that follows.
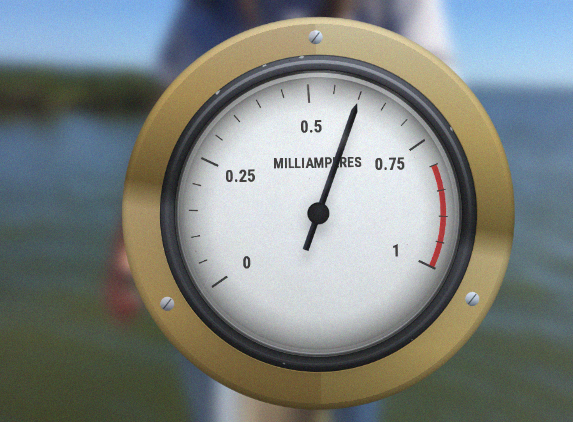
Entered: 0.6 mA
